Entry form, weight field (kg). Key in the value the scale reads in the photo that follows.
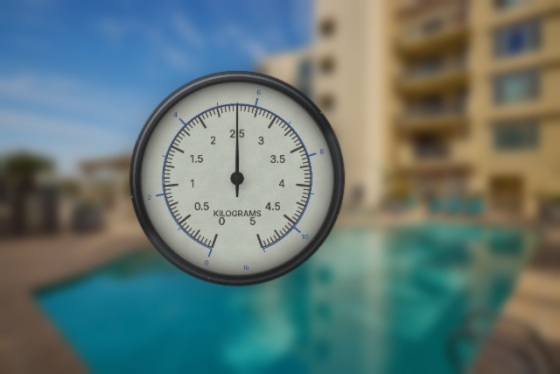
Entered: 2.5 kg
